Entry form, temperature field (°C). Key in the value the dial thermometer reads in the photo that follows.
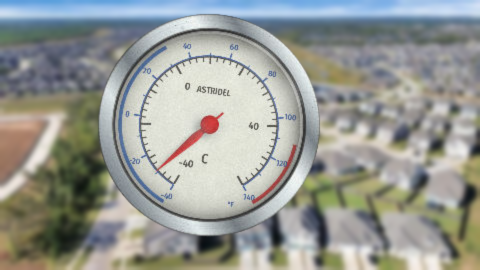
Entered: -34 °C
